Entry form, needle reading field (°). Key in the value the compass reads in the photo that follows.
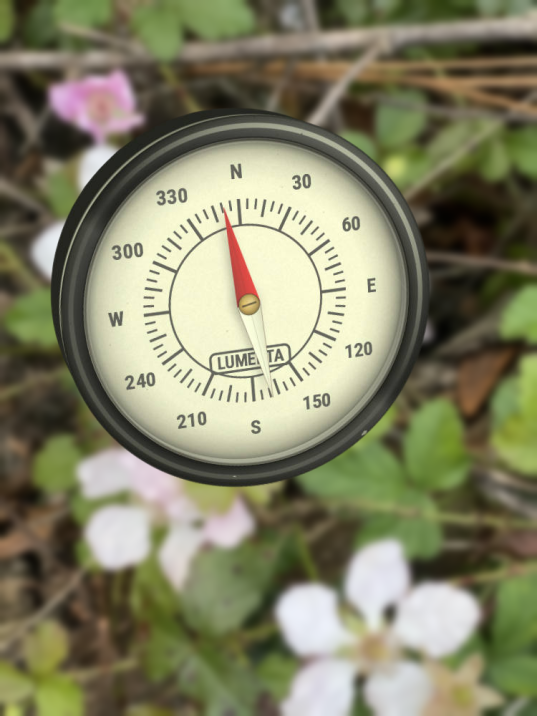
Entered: 350 °
